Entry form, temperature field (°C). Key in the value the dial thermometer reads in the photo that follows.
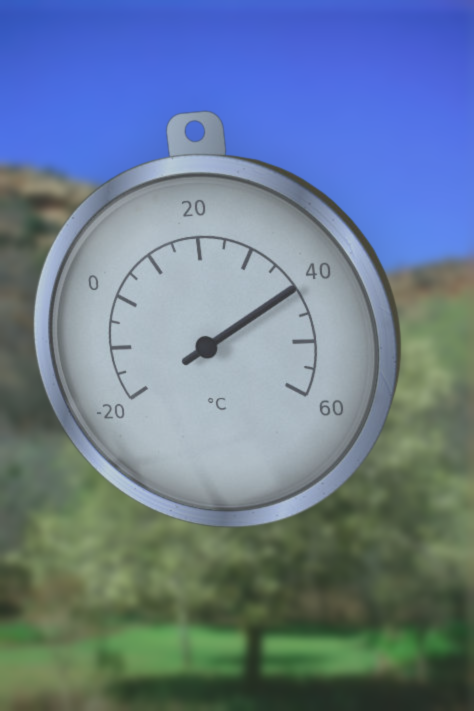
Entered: 40 °C
